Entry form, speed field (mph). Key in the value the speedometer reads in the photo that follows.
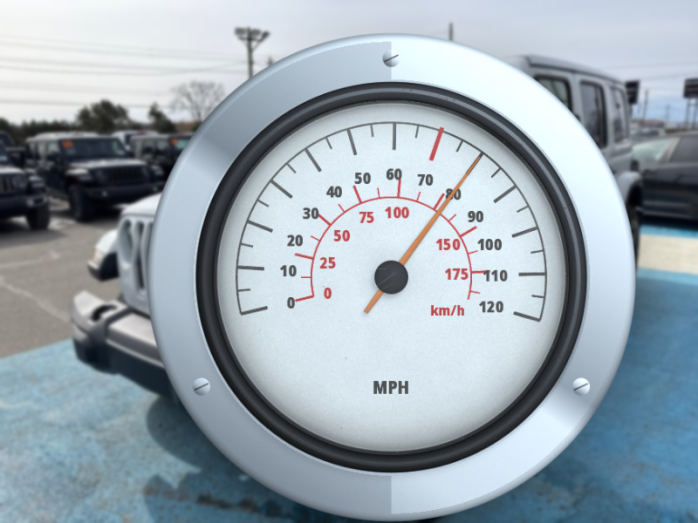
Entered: 80 mph
